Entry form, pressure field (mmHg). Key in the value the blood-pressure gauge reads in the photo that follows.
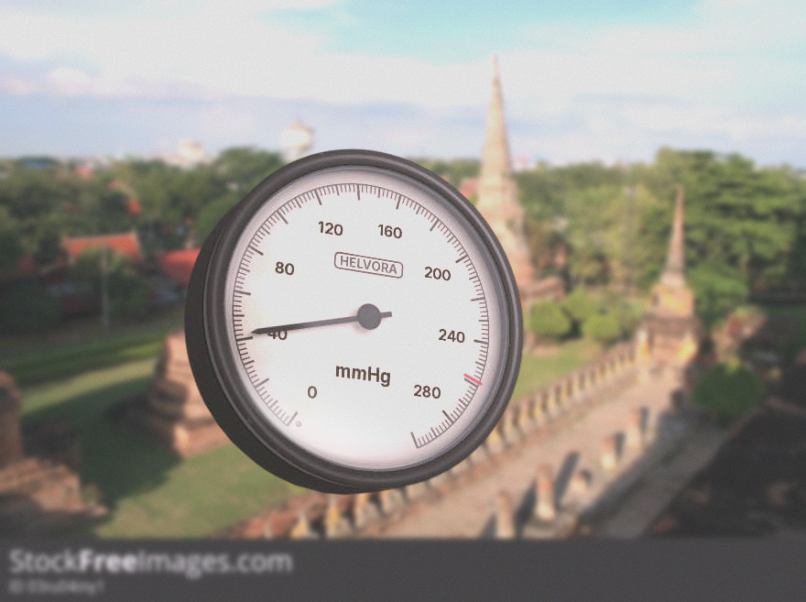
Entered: 42 mmHg
